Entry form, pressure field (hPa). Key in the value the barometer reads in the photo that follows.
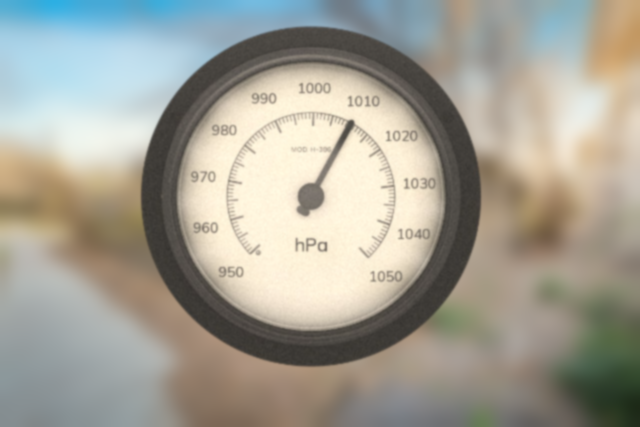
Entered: 1010 hPa
